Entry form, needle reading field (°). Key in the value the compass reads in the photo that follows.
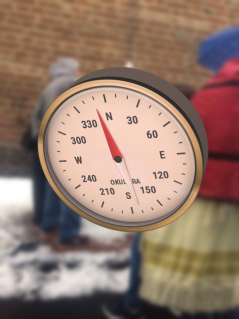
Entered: 350 °
